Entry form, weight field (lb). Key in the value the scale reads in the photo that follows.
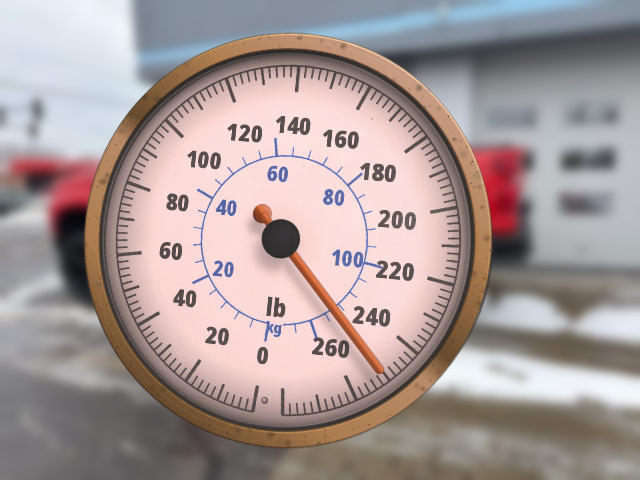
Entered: 250 lb
